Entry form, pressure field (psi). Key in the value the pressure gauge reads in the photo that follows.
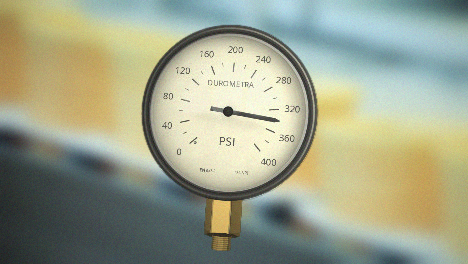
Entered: 340 psi
